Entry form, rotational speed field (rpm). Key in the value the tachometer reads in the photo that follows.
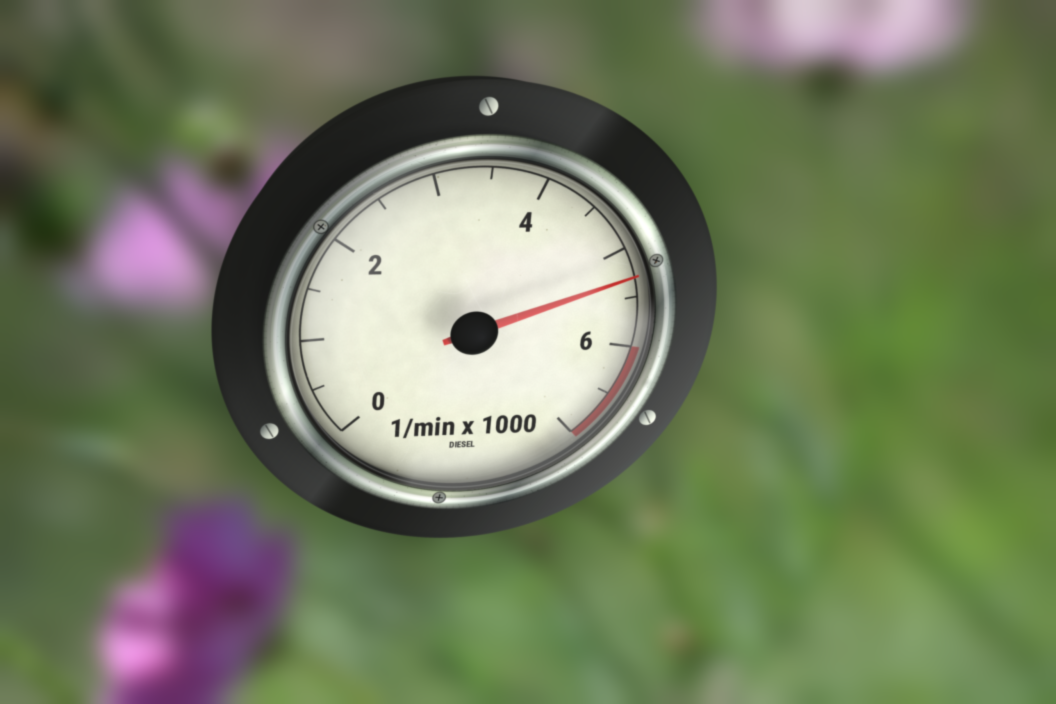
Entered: 5250 rpm
